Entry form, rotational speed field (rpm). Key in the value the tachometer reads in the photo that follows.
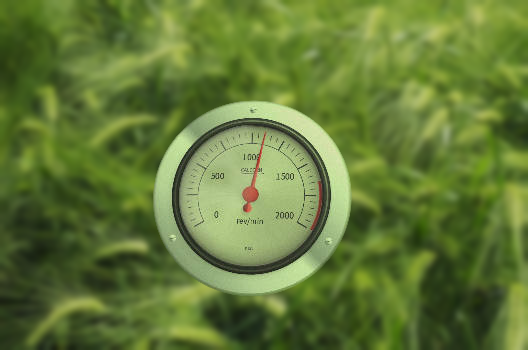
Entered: 1100 rpm
